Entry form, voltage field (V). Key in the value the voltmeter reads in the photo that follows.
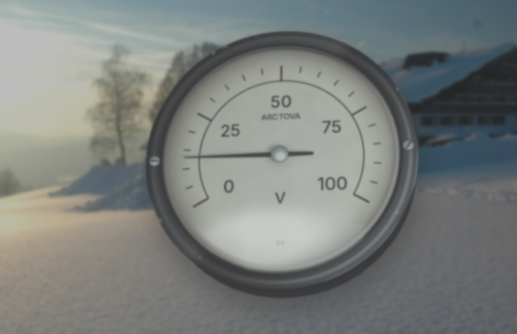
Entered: 12.5 V
